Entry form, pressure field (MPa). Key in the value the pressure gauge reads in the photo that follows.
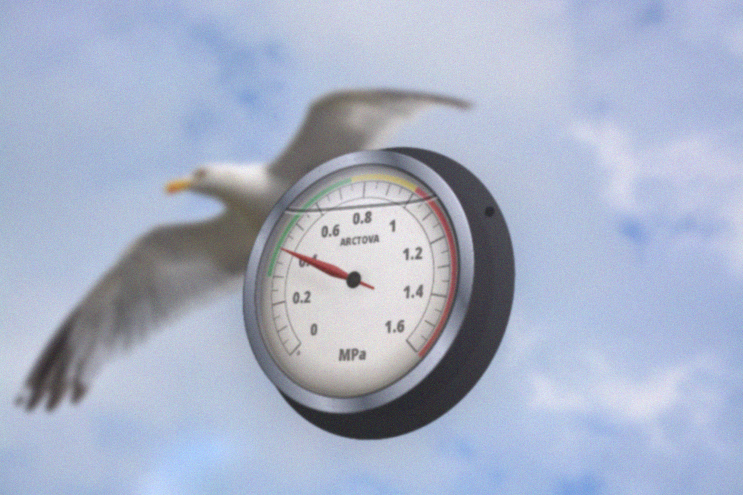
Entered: 0.4 MPa
